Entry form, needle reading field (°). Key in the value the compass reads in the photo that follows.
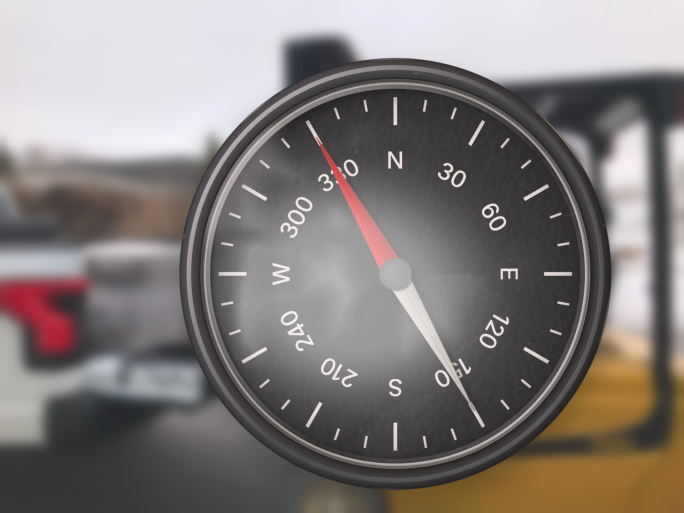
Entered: 330 °
